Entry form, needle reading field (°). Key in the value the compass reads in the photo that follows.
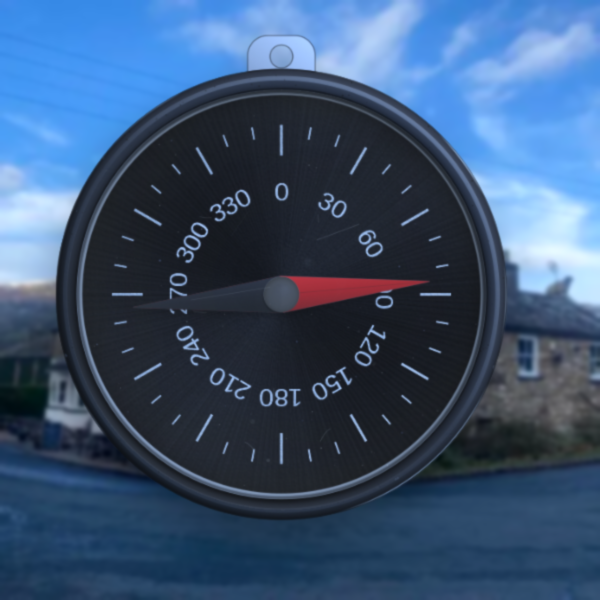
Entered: 85 °
